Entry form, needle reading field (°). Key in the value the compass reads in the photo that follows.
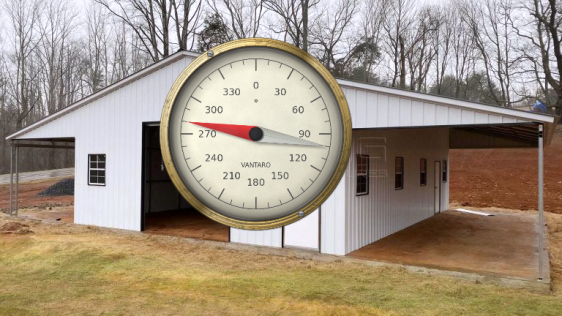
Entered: 280 °
